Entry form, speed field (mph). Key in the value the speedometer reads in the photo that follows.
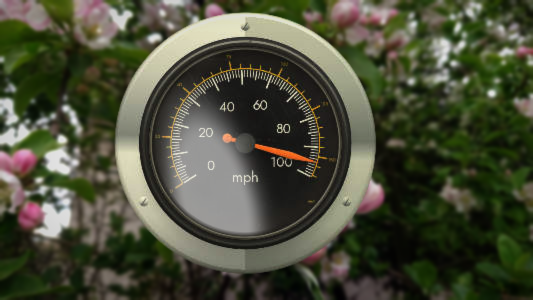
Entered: 95 mph
